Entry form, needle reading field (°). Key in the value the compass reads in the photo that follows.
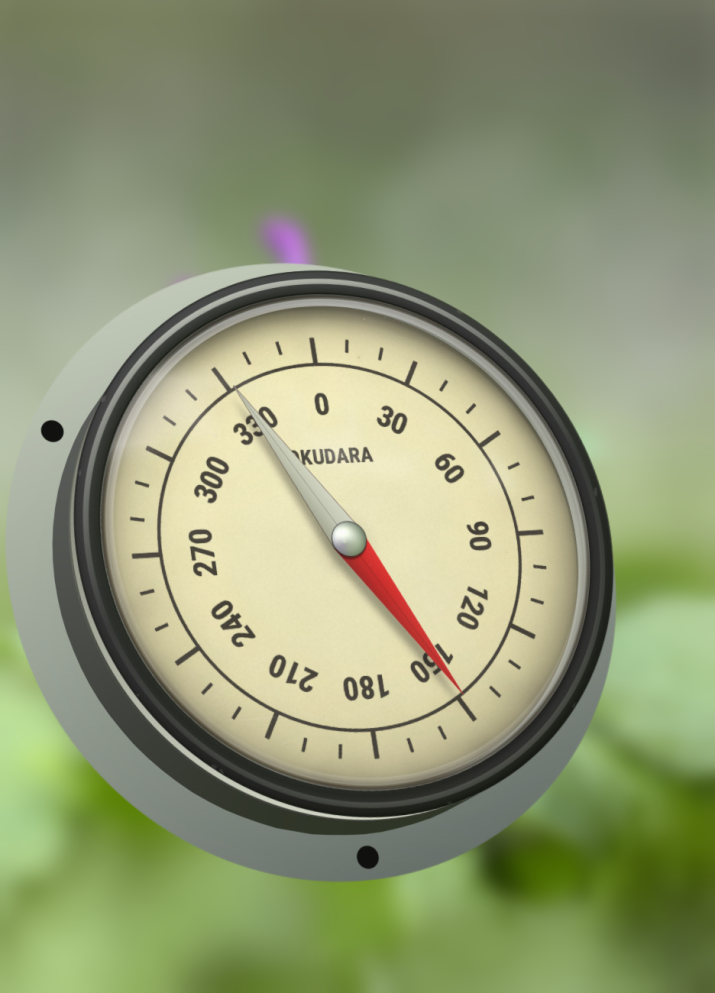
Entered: 150 °
